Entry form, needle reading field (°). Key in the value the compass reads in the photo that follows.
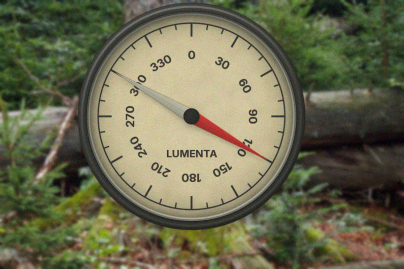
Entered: 120 °
